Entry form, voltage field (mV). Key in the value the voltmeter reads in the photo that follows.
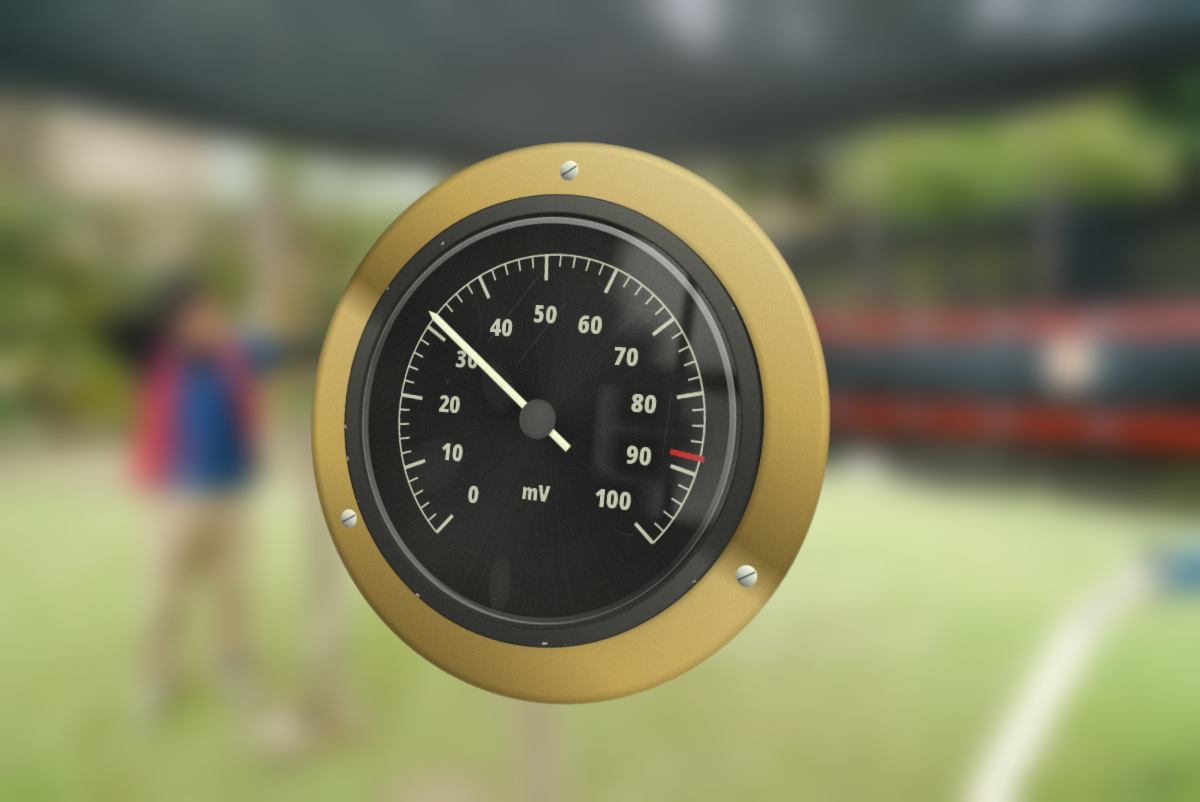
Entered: 32 mV
